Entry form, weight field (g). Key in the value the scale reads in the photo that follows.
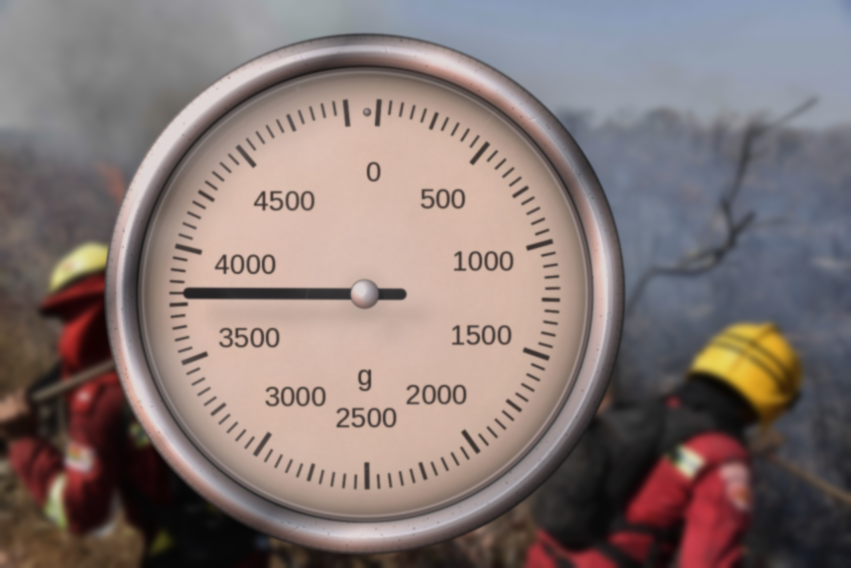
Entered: 3800 g
